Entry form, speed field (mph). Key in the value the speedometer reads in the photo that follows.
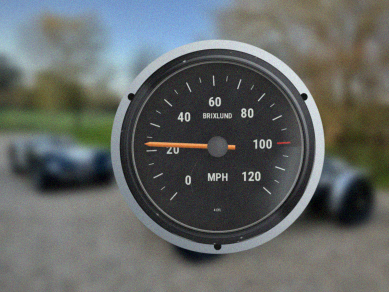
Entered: 22.5 mph
